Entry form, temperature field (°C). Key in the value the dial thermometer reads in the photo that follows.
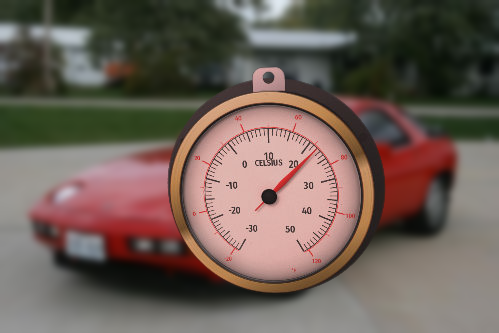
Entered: 22 °C
